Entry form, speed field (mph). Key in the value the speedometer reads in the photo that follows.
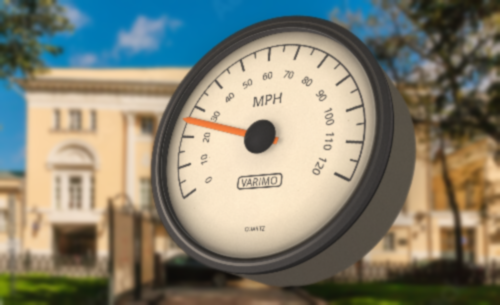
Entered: 25 mph
